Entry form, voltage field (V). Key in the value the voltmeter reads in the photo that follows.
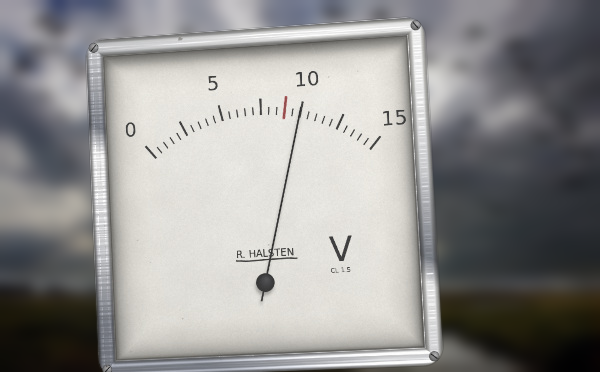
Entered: 10 V
